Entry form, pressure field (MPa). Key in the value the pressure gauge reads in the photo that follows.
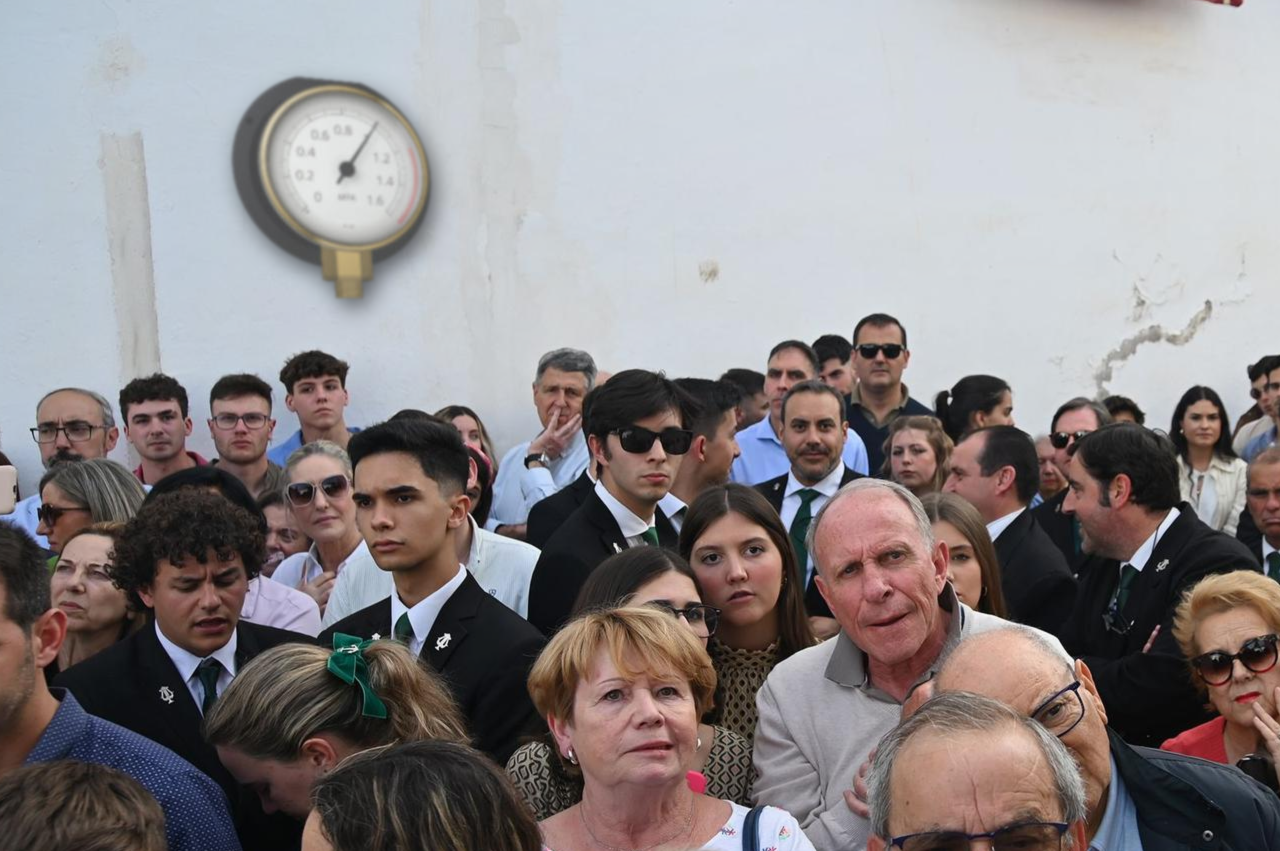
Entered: 1 MPa
